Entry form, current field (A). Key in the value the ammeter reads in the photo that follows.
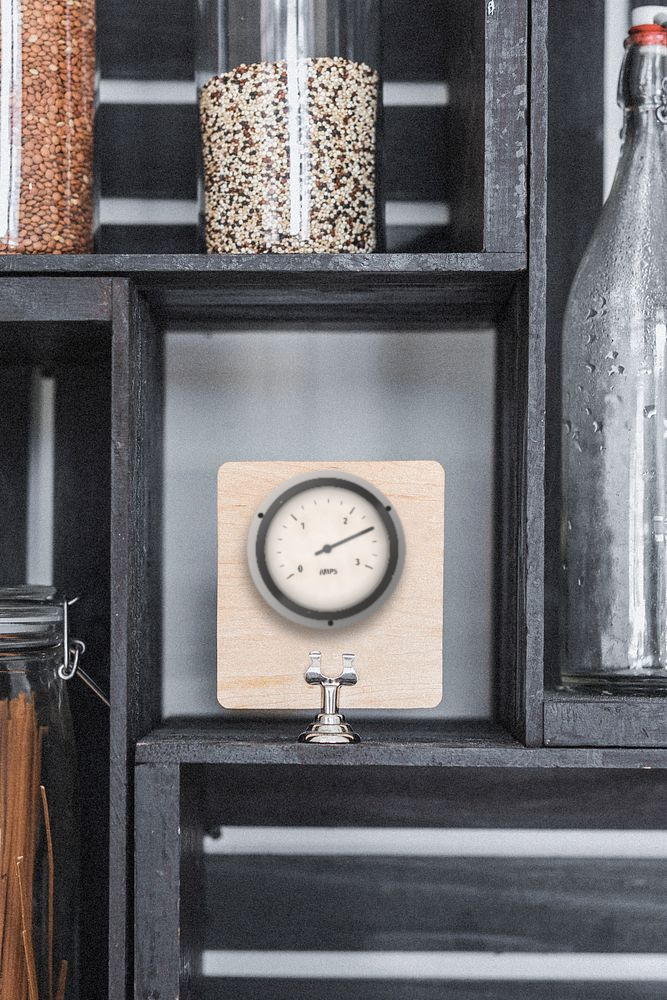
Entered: 2.4 A
